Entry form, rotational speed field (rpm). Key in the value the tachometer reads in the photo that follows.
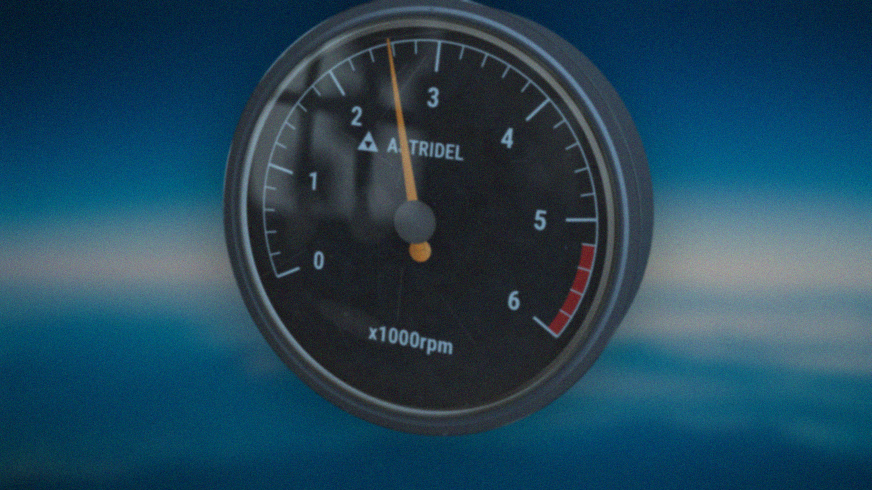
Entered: 2600 rpm
